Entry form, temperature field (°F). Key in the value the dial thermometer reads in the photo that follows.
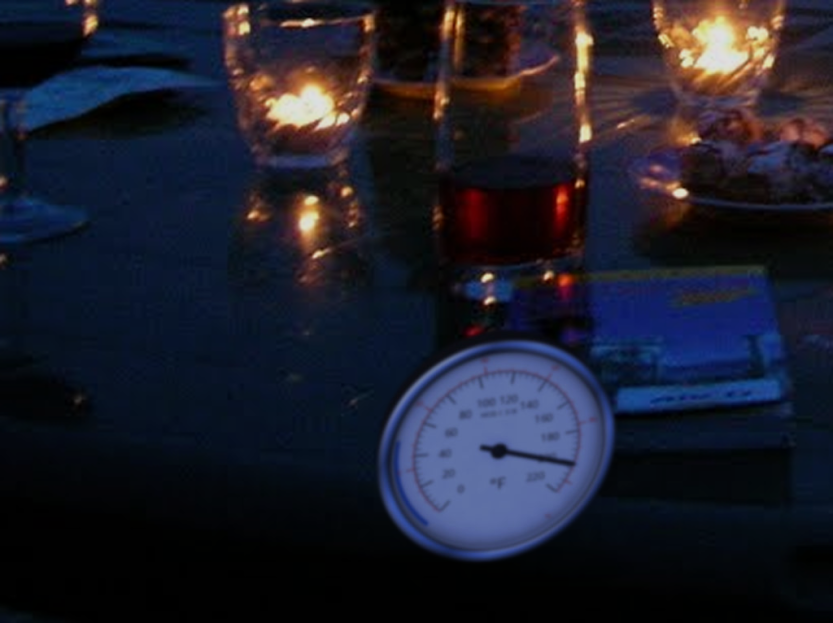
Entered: 200 °F
